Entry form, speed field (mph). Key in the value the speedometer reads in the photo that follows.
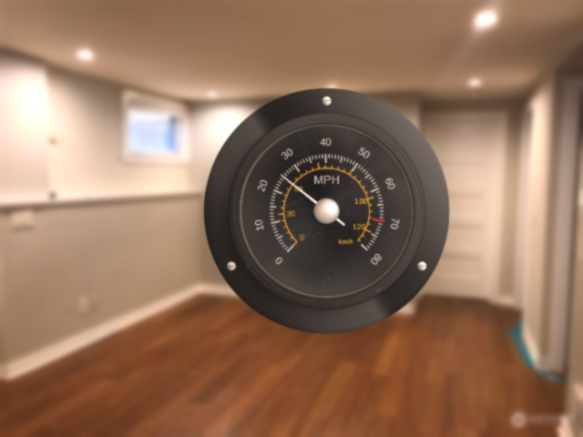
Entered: 25 mph
